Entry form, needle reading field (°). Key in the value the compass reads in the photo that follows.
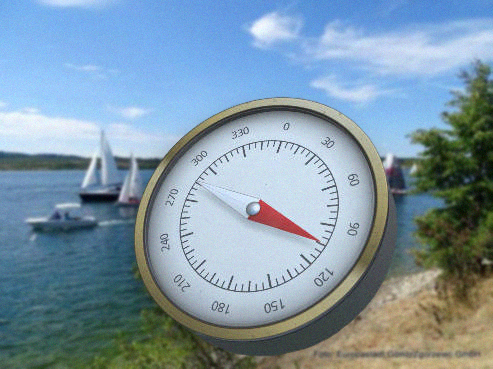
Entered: 105 °
